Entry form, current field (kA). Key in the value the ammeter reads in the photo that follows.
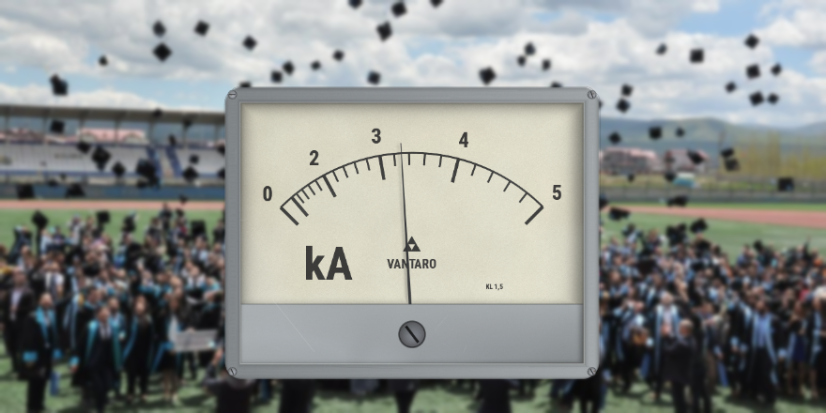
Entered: 3.3 kA
